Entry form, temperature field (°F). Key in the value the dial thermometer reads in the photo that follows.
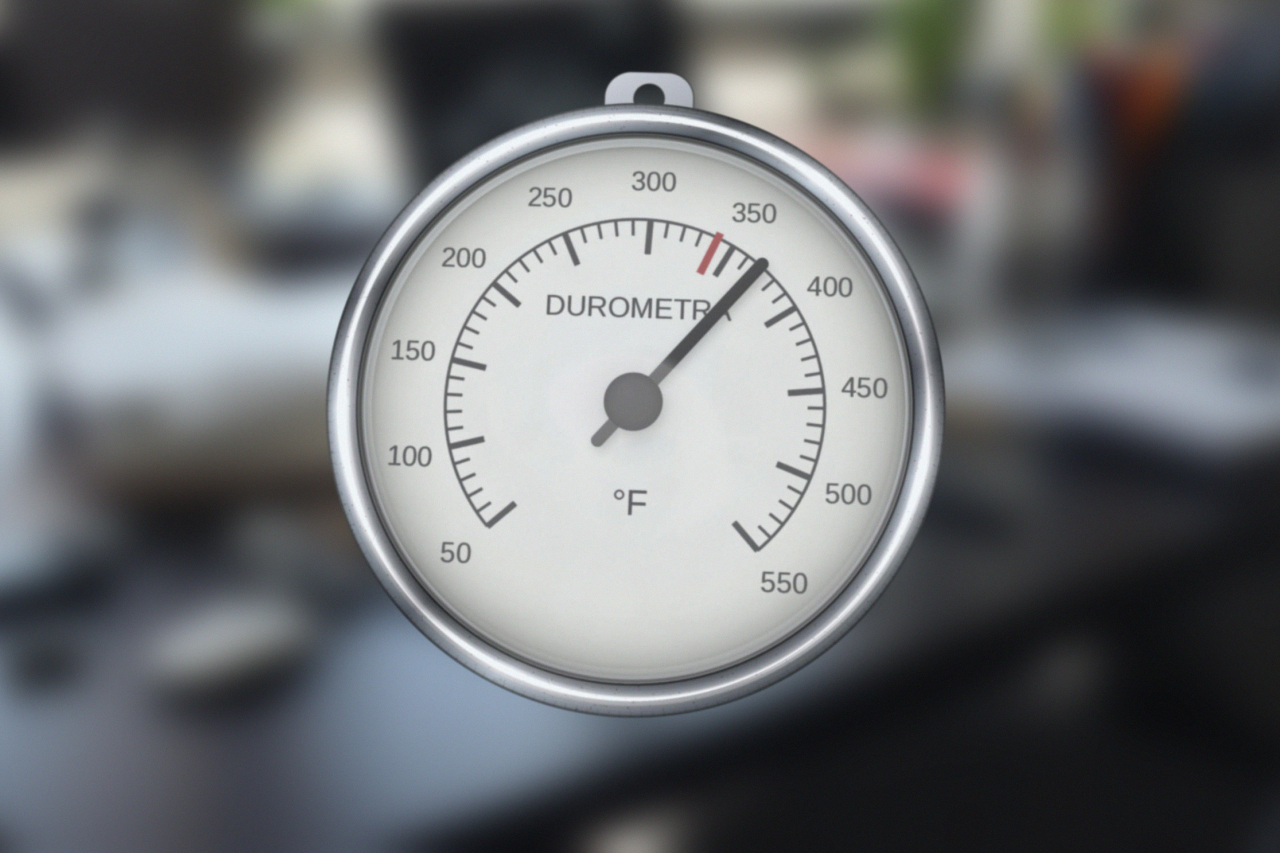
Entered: 370 °F
